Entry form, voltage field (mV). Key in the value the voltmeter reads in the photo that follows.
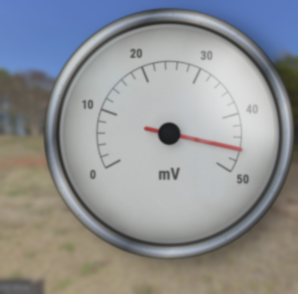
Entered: 46 mV
